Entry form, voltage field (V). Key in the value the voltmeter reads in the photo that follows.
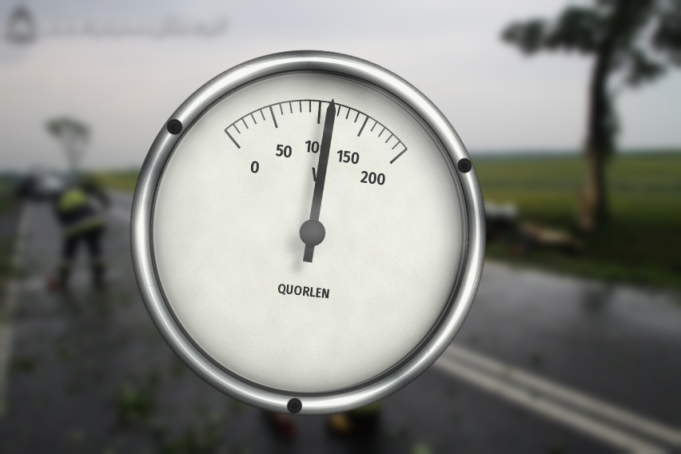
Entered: 110 V
